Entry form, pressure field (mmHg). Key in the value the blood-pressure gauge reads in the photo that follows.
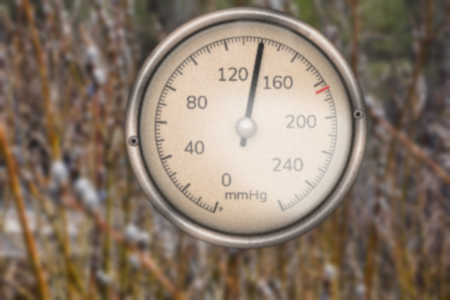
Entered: 140 mmHg
